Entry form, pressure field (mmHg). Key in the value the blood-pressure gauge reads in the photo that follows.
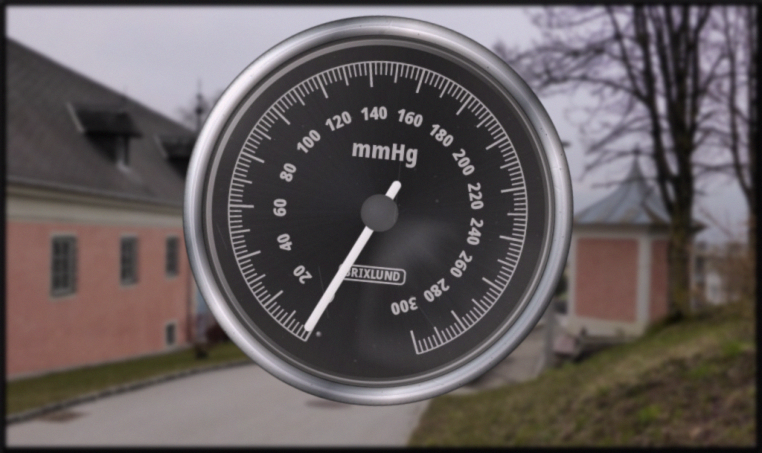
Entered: 2 mmHg
